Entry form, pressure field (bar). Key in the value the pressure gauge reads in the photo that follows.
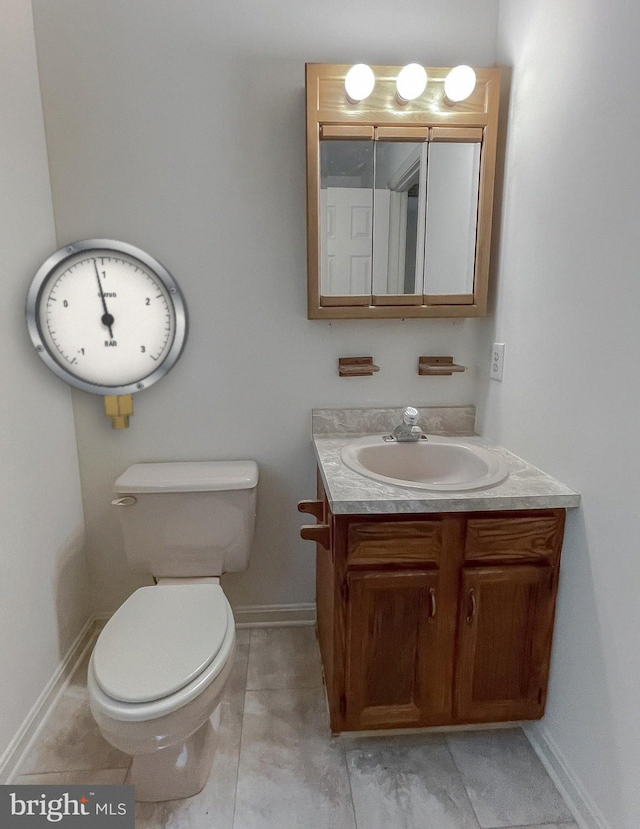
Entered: 0.9 bar
